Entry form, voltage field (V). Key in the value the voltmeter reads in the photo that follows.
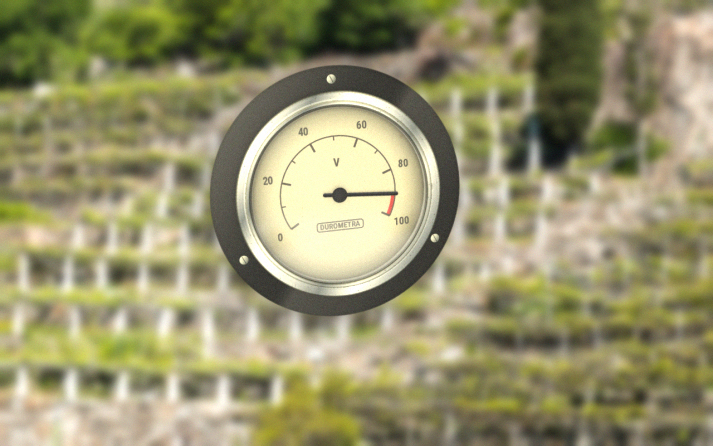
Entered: 90 V
